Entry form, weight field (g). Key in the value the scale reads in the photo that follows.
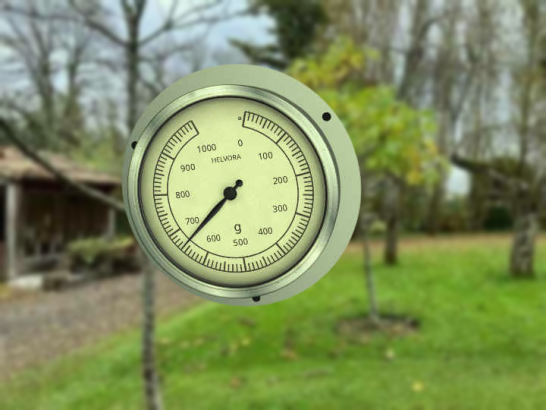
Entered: 660 g
